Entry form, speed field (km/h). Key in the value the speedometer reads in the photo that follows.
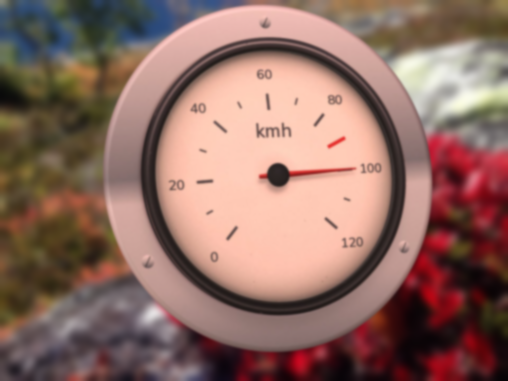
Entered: 100 km/h
